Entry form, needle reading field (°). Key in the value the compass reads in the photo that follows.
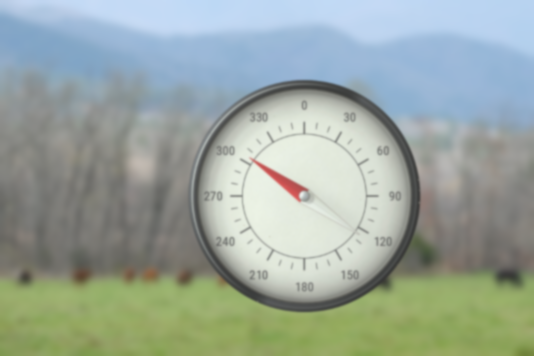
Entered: 305 °
